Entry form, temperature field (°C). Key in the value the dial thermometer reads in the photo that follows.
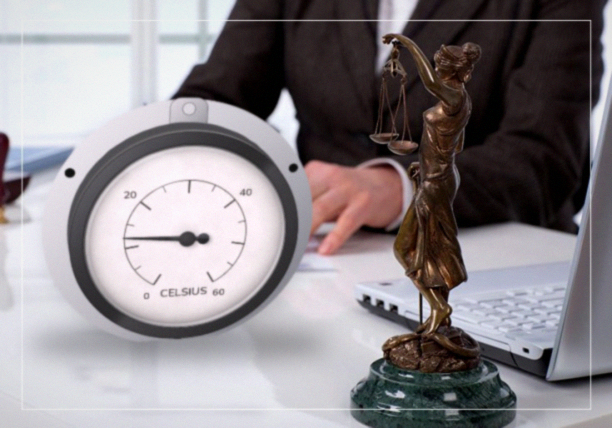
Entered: 12.5 °C
